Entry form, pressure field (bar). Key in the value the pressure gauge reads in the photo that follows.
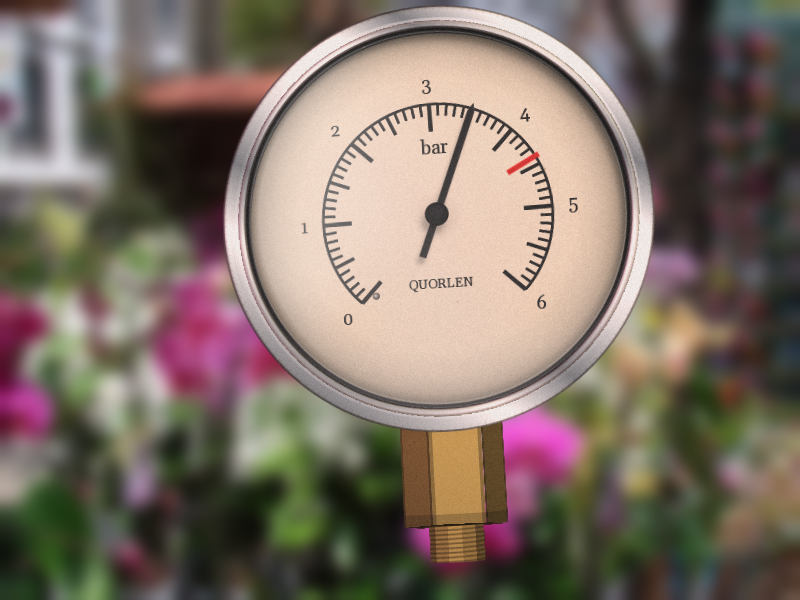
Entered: 3.5 bar
